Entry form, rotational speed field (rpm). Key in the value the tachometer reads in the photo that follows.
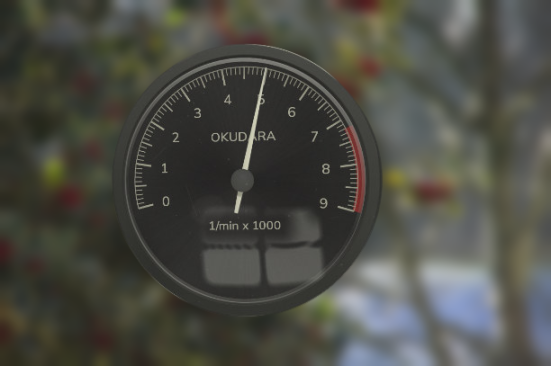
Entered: 5000 rpm
